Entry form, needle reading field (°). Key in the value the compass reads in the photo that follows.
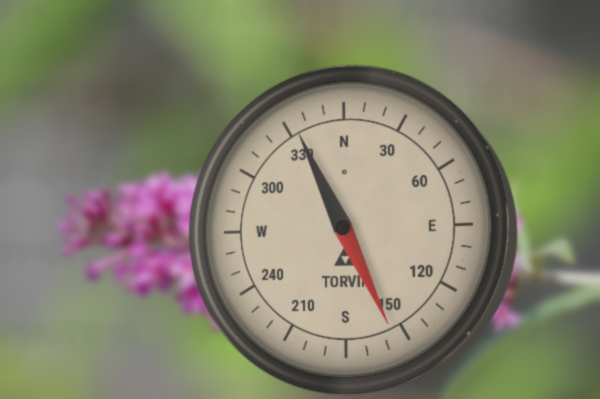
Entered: 155 °
